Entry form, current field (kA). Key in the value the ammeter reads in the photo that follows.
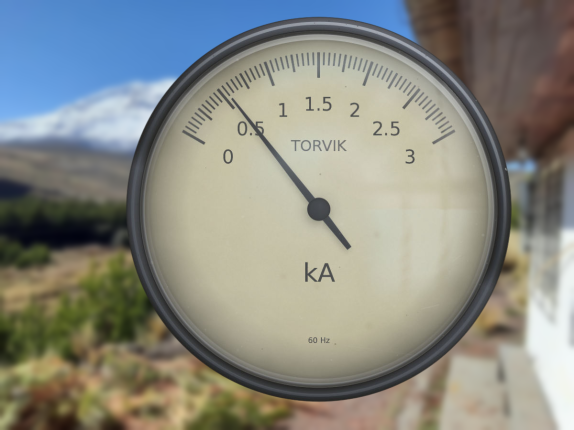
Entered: 0.55 kA
